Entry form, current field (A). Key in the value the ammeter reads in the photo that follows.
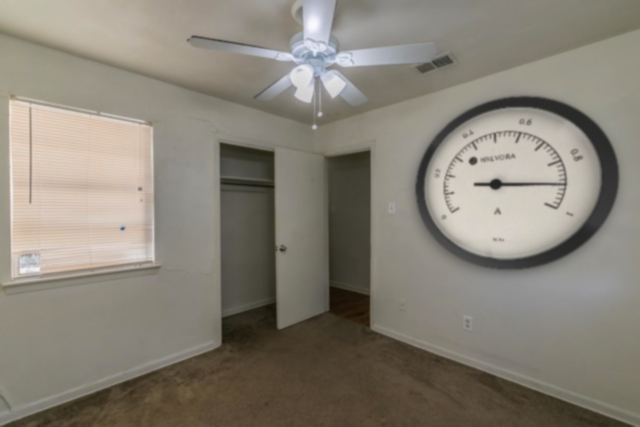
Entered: 0.9 A
